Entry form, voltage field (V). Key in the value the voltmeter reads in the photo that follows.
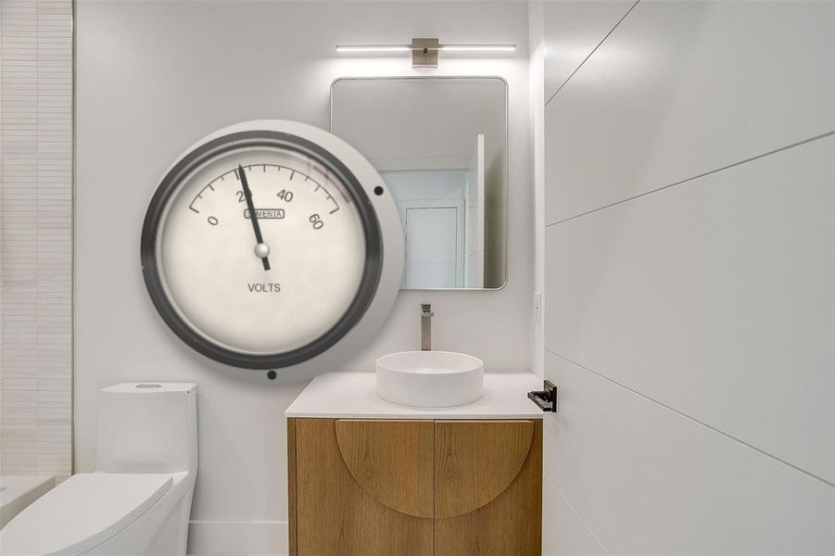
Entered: 22.5 V
